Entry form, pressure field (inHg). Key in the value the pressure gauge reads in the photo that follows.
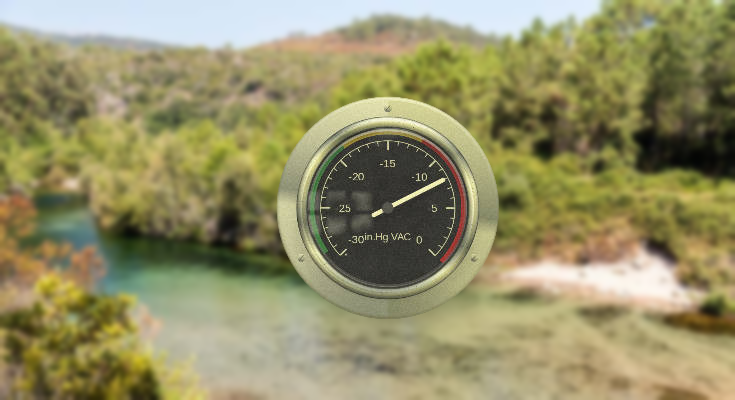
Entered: -8 inHg
